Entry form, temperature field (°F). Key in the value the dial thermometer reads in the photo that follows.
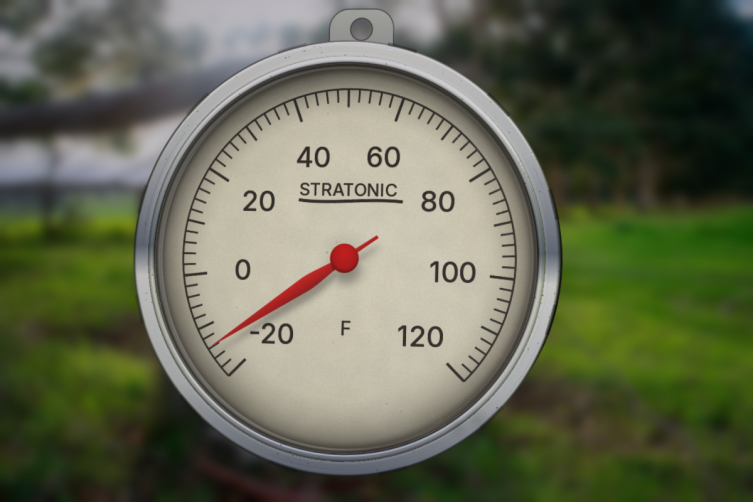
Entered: -14 °F
